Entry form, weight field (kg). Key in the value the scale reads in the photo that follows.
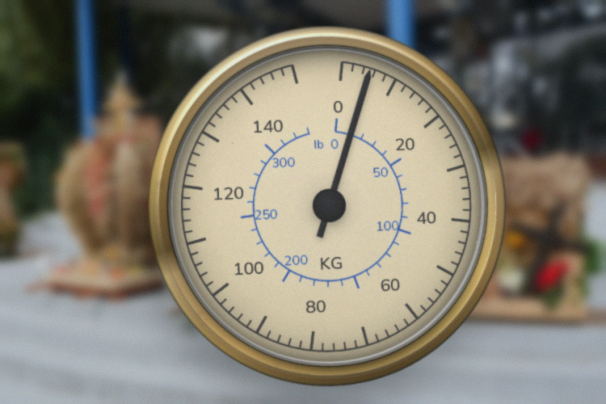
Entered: 5 kg
